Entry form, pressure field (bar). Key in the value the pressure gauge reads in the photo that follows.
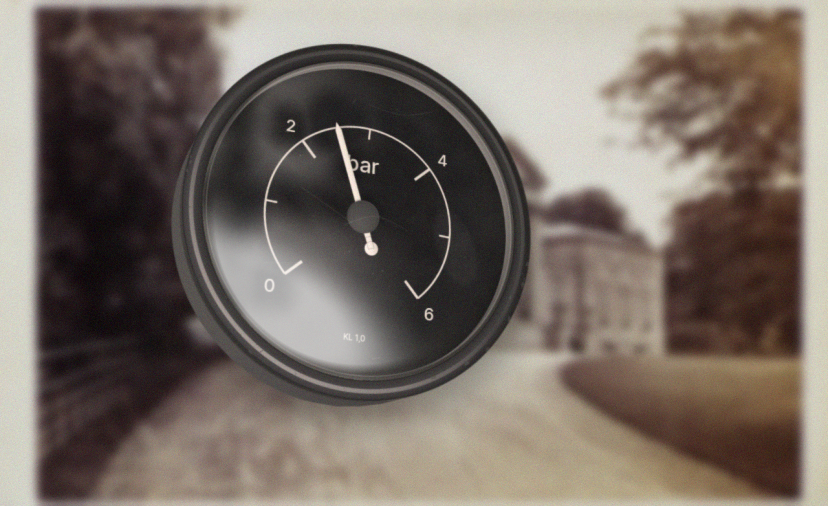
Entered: 2.5 bar
